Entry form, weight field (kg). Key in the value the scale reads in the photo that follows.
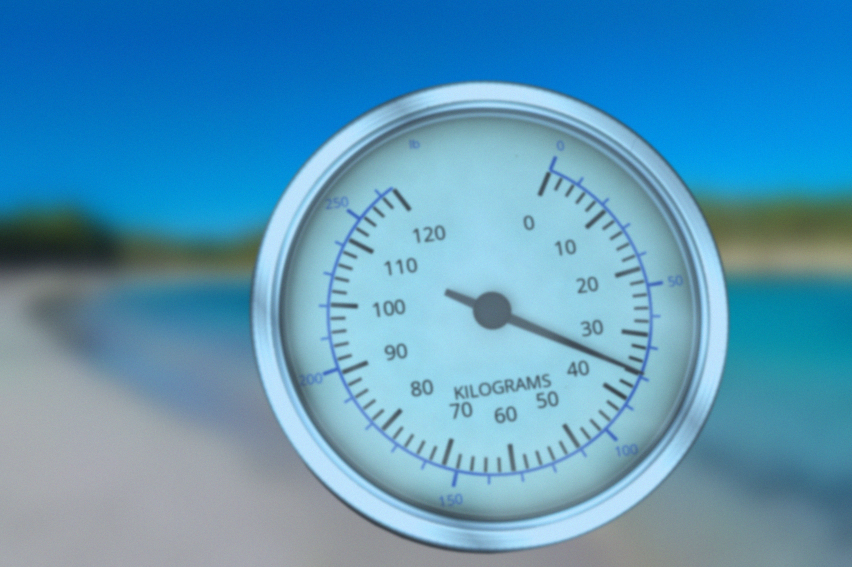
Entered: 36 kg
